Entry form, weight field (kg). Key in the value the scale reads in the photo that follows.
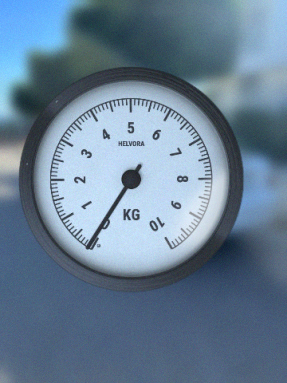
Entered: 0.1 kg
